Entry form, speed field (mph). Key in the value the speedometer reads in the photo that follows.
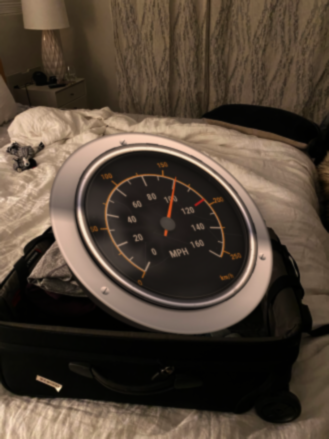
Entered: 100 mph
